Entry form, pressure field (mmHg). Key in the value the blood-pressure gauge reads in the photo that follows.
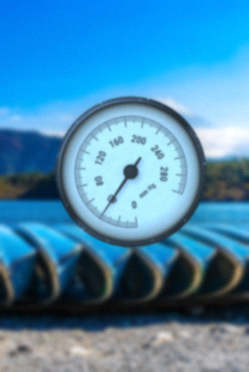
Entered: 40 mmHg
